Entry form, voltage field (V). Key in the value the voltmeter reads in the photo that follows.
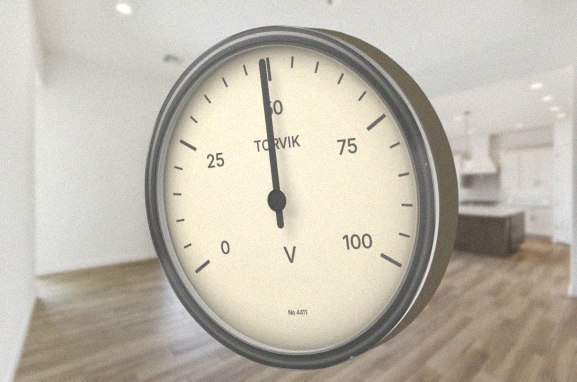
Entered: 50 V
